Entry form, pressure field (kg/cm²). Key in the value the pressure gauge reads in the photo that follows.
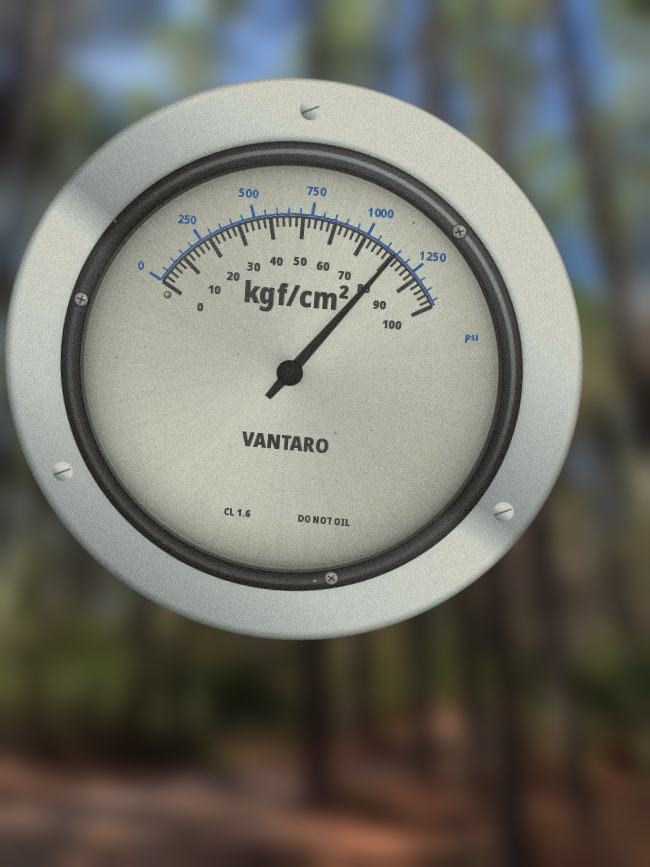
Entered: 80 kg/cm²
